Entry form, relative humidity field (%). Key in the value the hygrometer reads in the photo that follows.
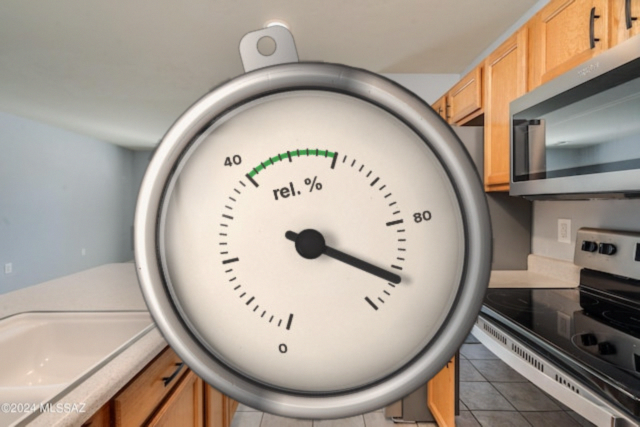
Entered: 92 %
